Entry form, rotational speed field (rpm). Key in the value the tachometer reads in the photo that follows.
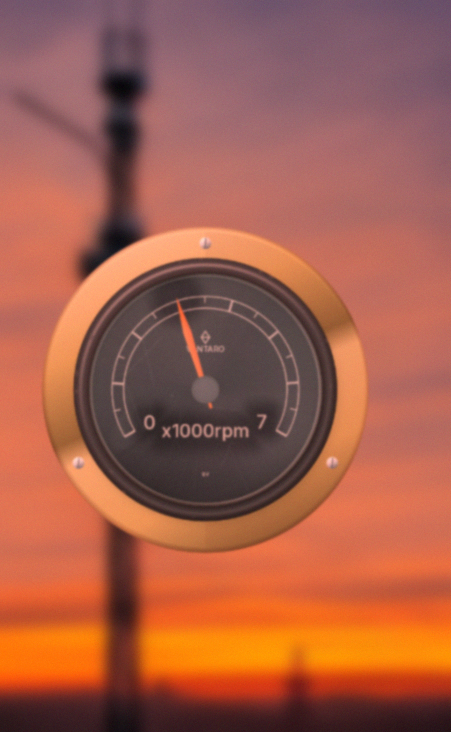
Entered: 3000 rpm
